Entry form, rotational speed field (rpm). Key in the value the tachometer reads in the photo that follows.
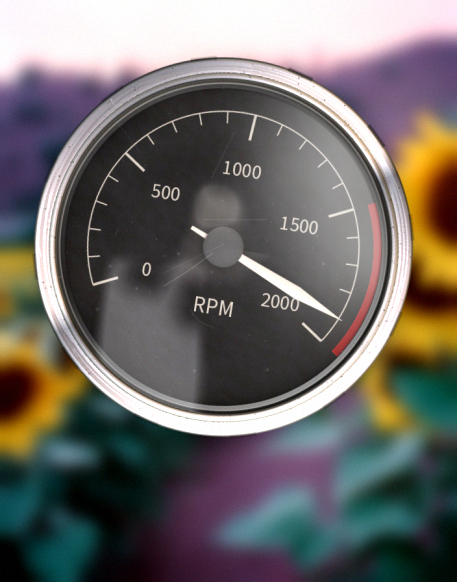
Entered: 1900 rpm
